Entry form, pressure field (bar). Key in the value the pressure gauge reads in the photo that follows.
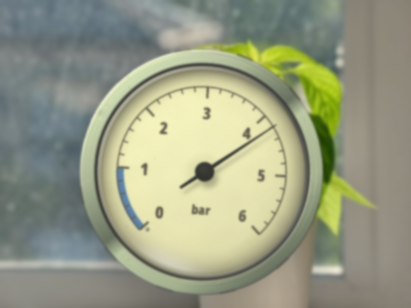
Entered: 4.2 bar
